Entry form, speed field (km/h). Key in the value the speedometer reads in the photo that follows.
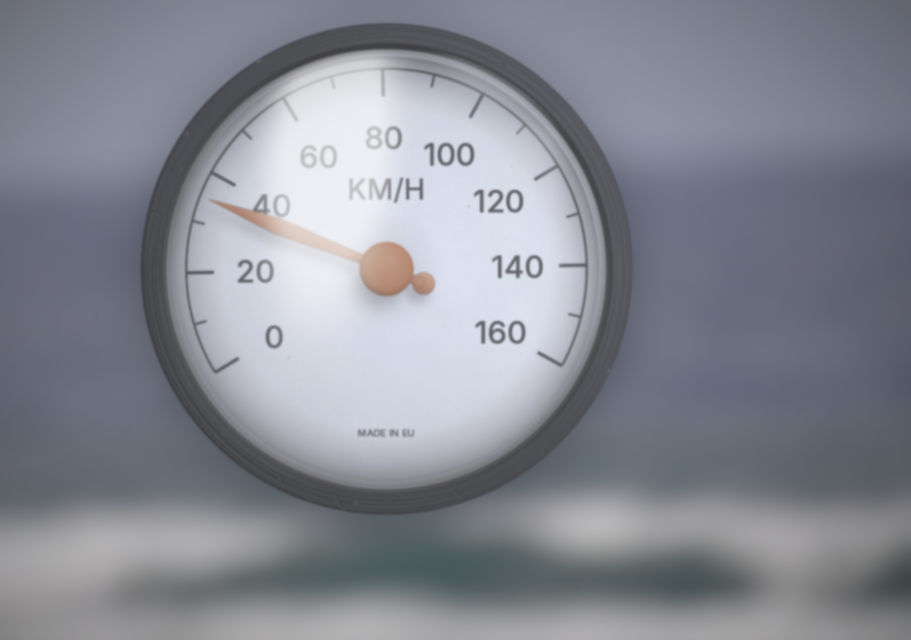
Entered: 35 km/h
